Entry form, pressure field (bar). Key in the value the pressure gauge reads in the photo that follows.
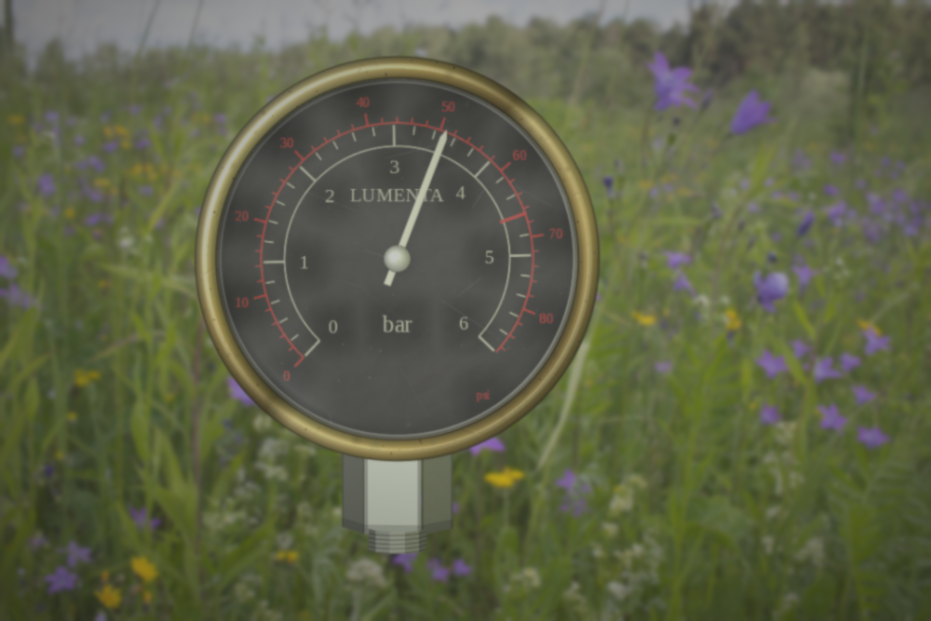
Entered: 3.5 bar
